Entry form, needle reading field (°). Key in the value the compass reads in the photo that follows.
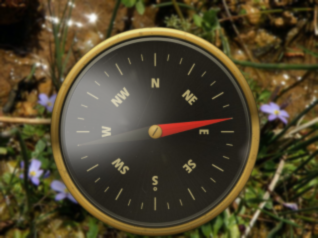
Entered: 80 °
